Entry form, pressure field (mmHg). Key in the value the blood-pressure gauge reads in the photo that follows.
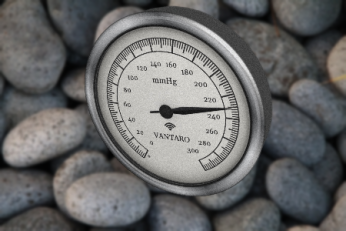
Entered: 230 mmHg
